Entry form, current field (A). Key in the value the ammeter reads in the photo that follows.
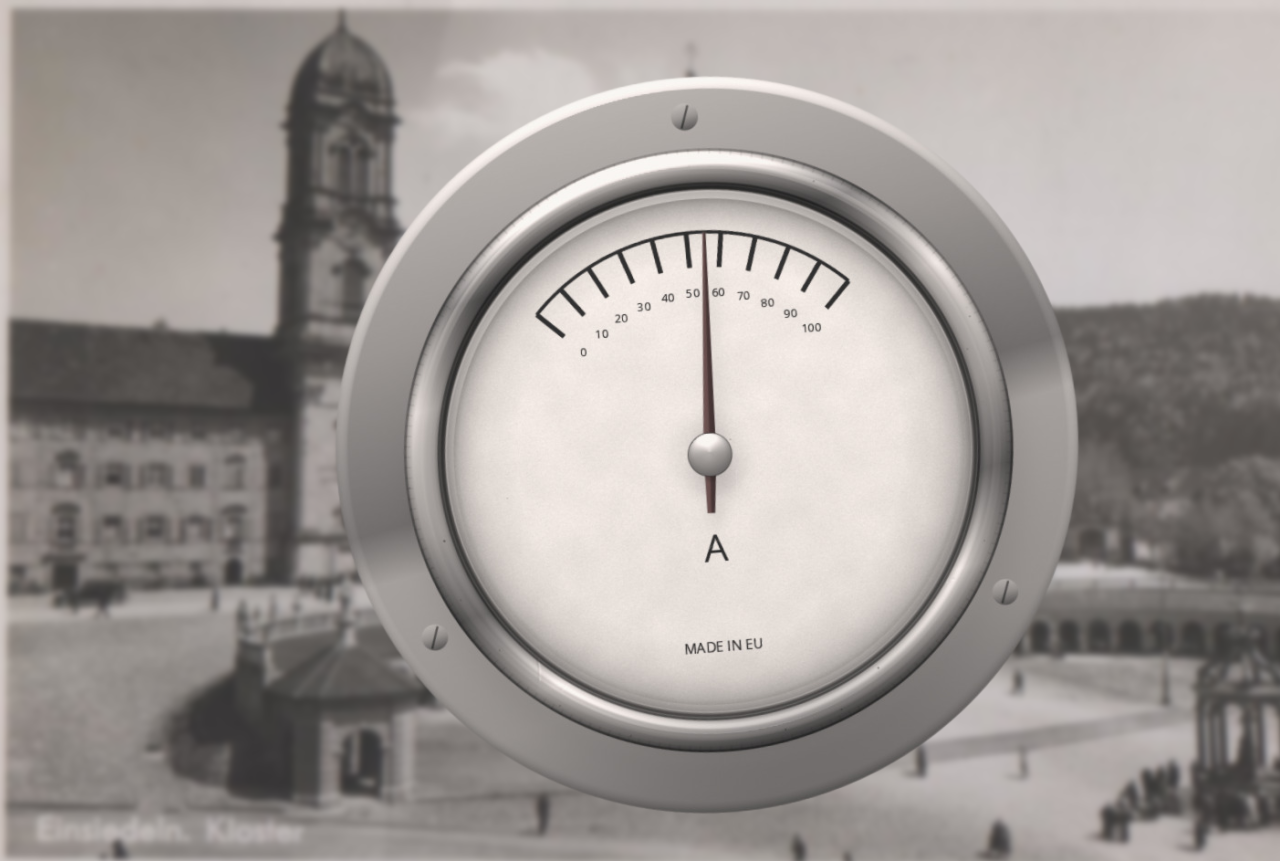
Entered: 55 A
